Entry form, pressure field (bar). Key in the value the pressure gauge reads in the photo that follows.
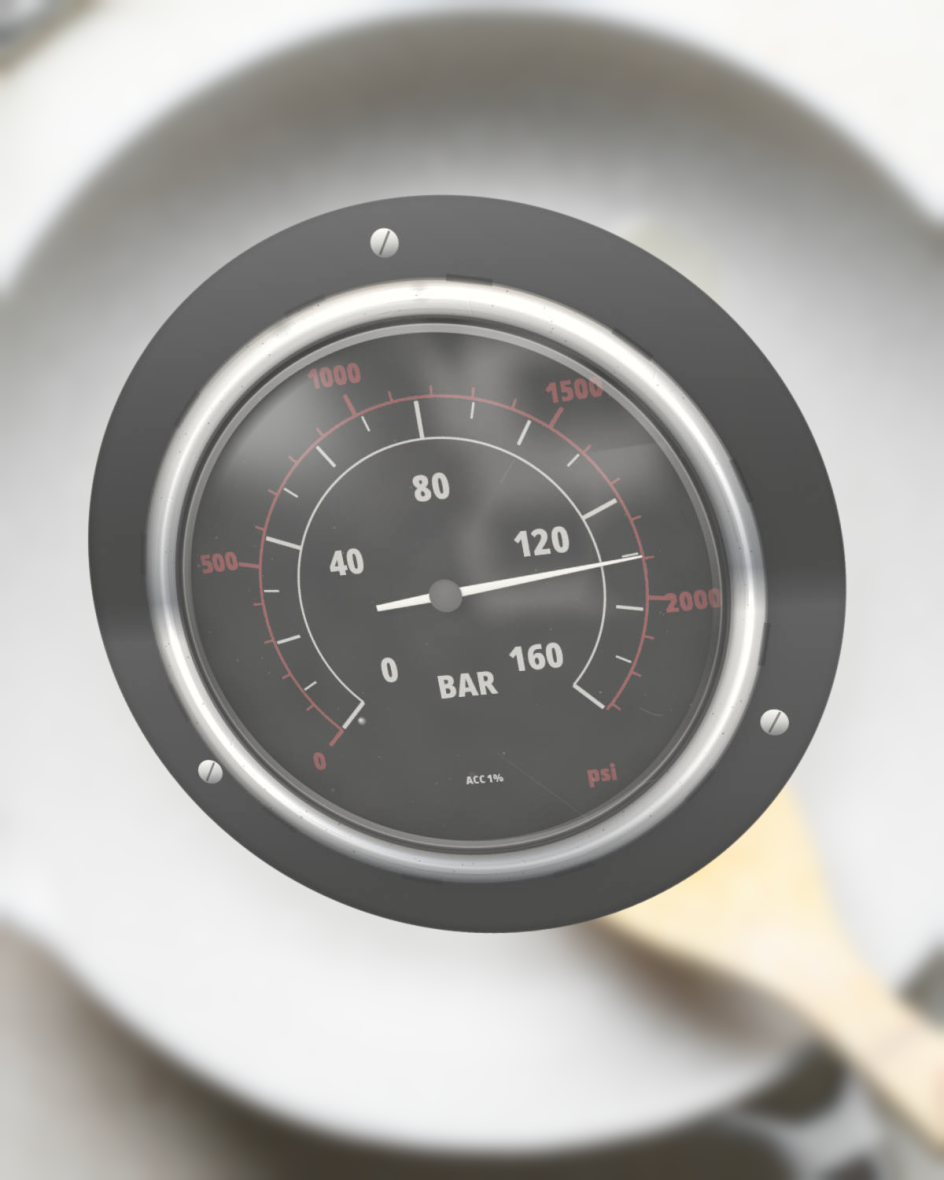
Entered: 130 bar
